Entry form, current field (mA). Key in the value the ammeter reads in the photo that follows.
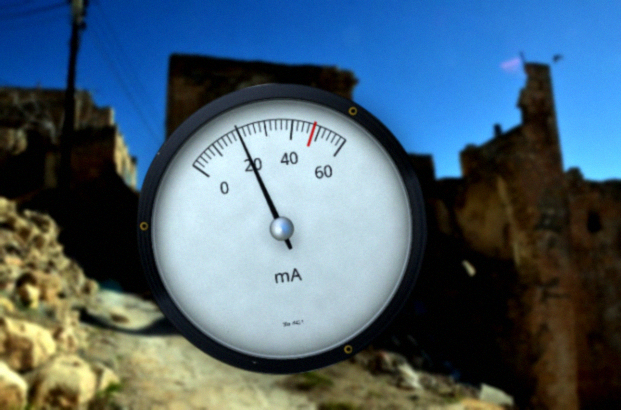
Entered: 20 mA
